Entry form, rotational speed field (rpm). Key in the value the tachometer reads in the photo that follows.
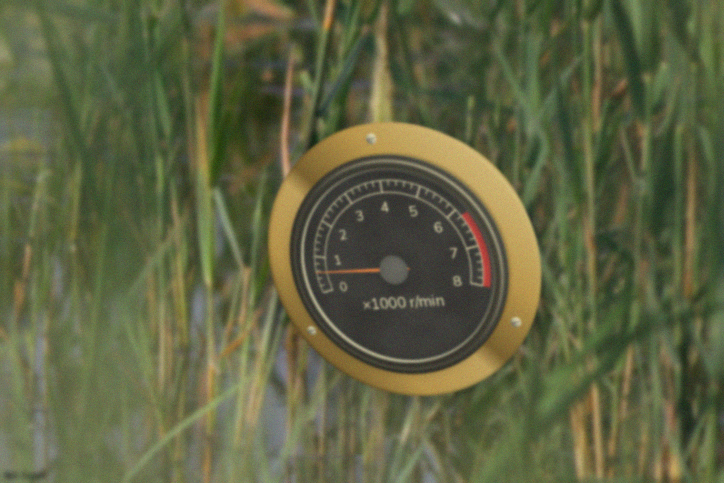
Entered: 600 rpm
